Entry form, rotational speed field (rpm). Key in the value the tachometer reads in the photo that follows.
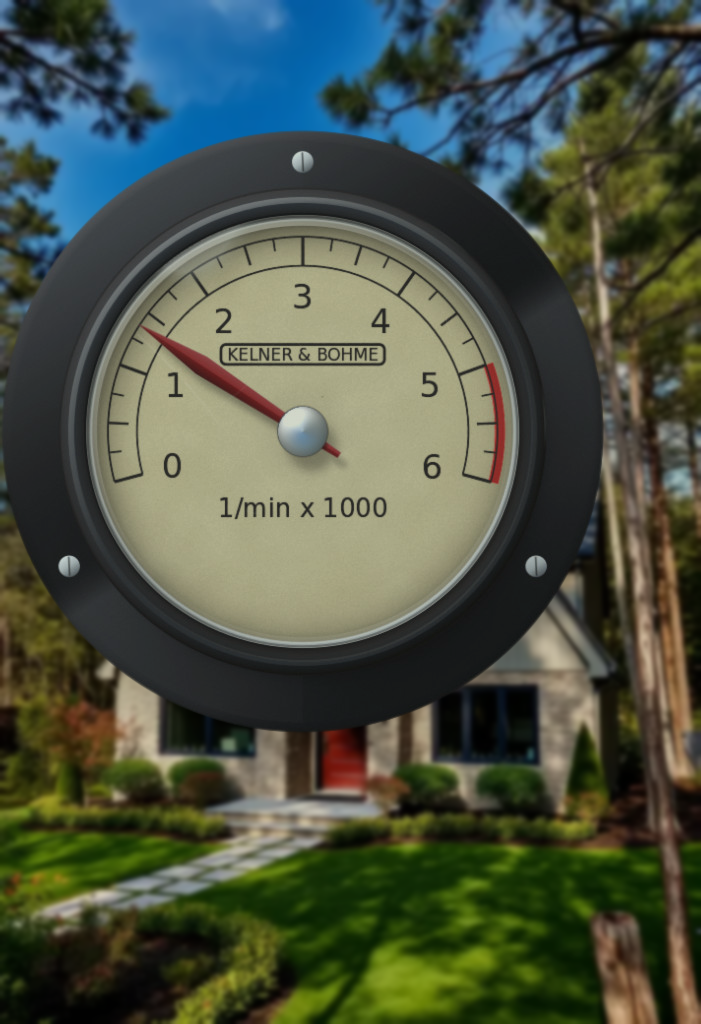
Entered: 1375 rpm
